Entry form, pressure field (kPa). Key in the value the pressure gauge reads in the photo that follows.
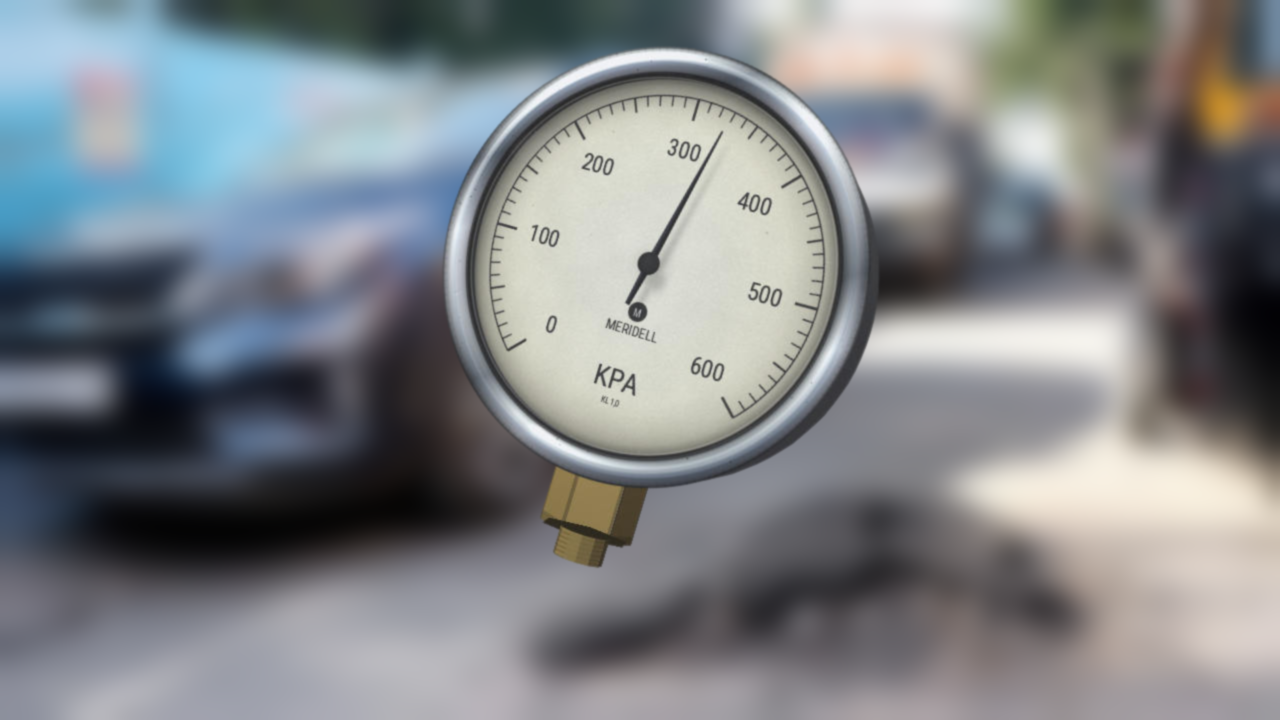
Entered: 330 kPa
